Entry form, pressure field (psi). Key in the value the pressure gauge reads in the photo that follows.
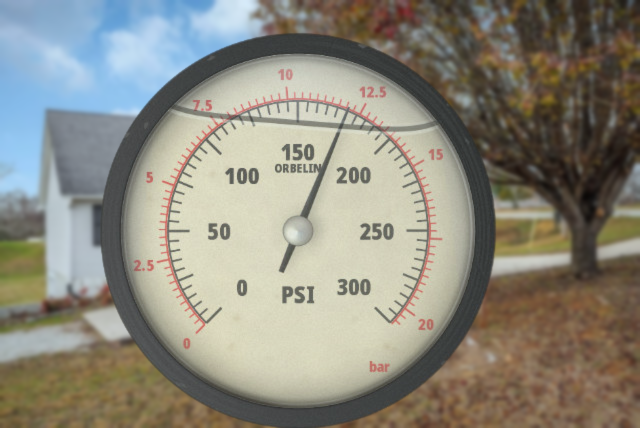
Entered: 175 psi
